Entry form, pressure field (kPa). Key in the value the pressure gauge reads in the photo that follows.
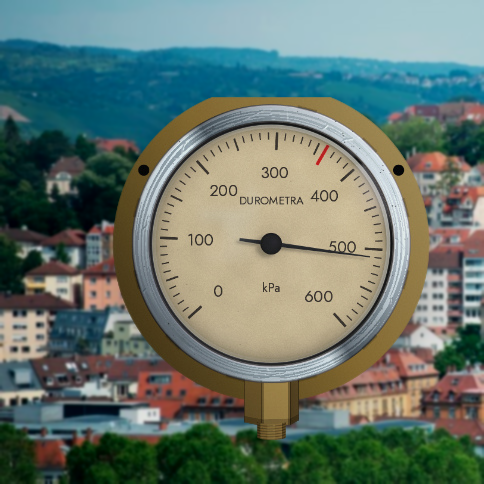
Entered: 510 kPa
